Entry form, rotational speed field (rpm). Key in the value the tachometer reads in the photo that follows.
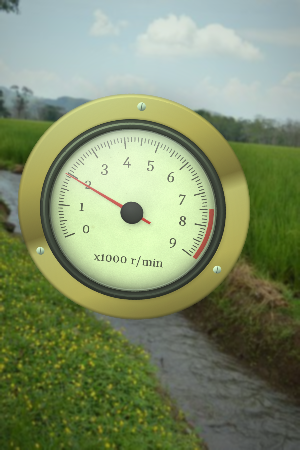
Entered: 2000 rpm
